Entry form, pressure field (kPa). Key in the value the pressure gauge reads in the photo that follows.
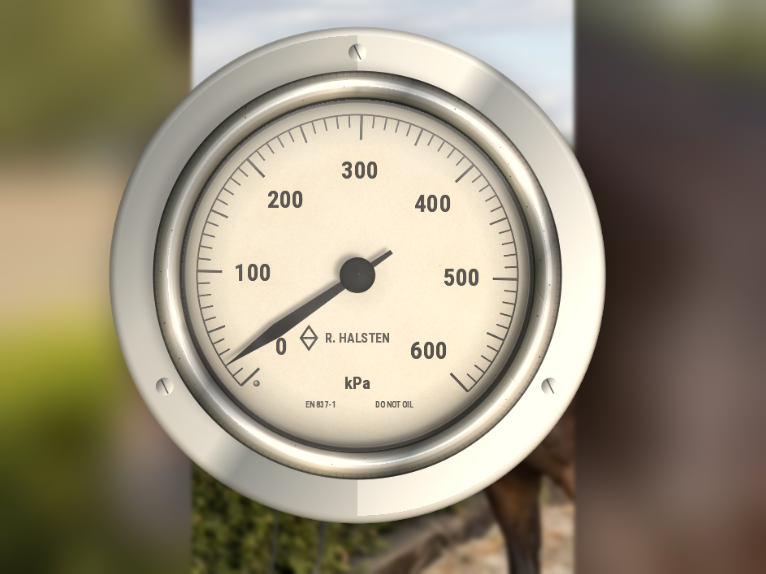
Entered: 20 kPa
